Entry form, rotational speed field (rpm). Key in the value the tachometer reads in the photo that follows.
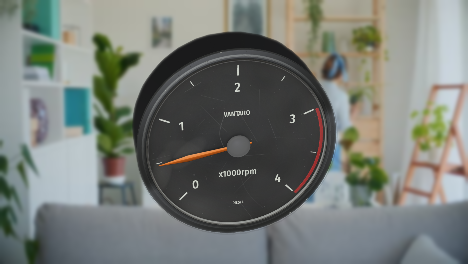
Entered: 500 rpm
